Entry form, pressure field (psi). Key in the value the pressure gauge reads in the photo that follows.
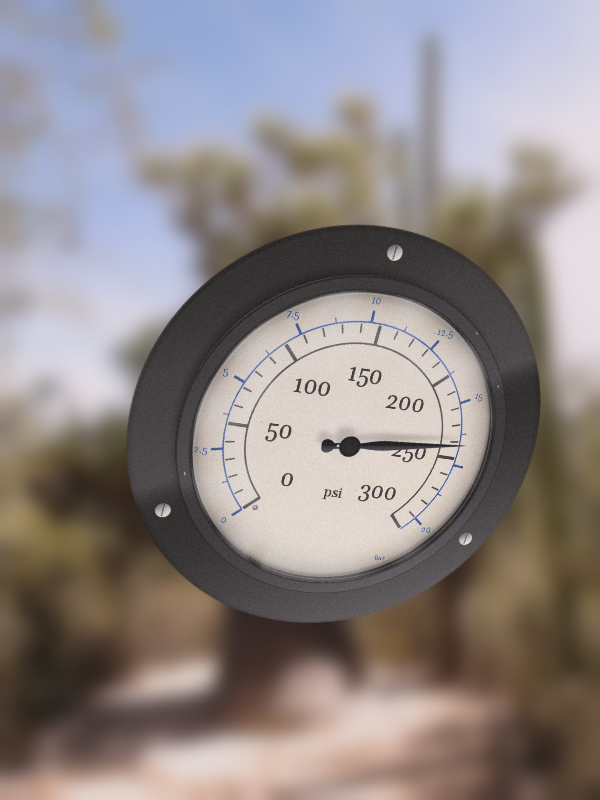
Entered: 240 psi
